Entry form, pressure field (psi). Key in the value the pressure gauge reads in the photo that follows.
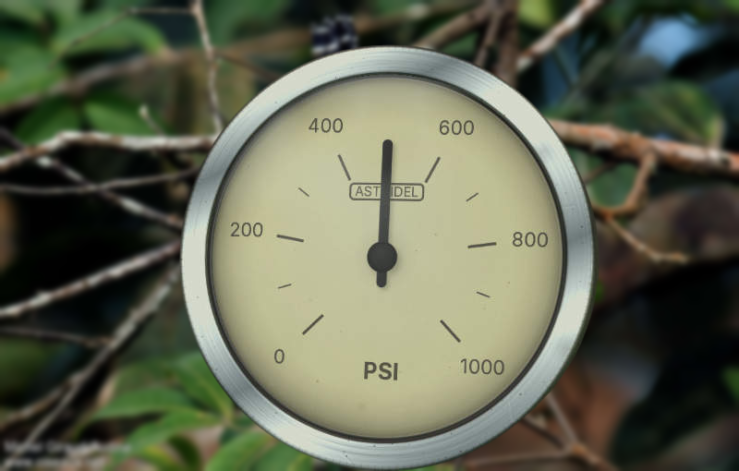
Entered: 500 psi
